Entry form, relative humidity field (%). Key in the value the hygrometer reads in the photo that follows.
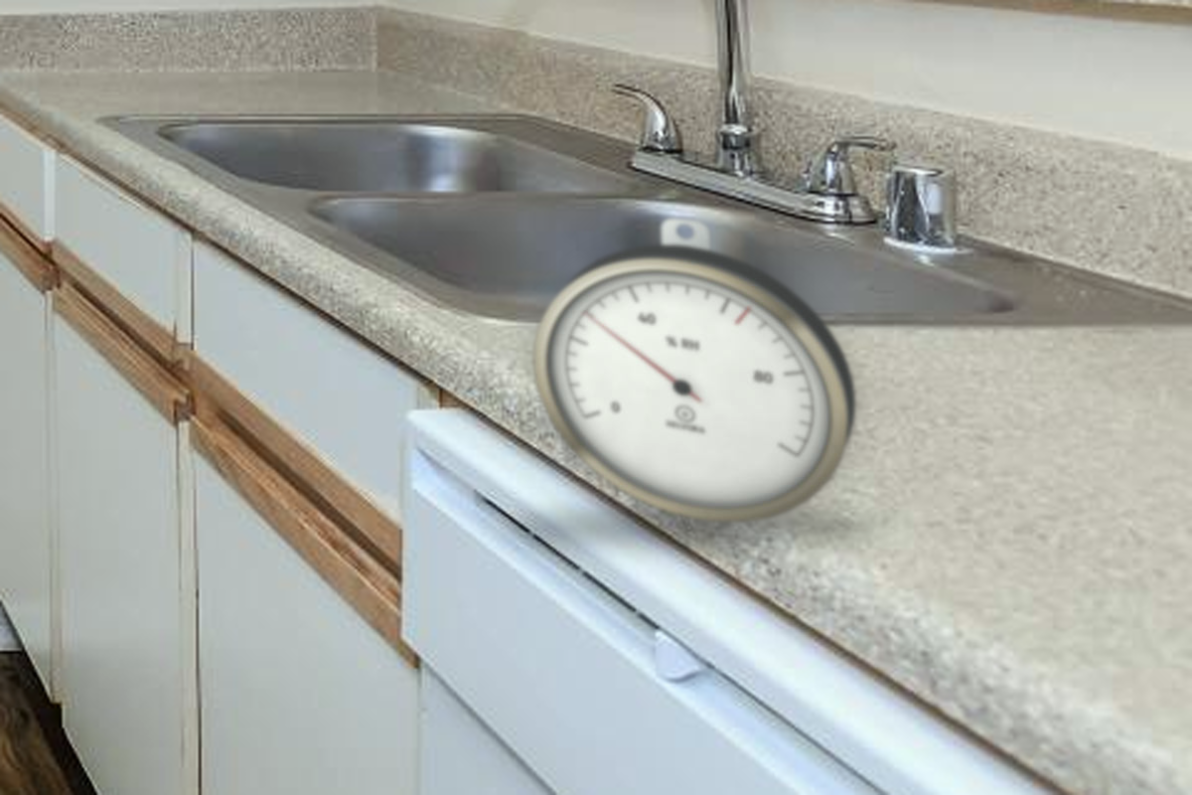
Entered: 28 %
